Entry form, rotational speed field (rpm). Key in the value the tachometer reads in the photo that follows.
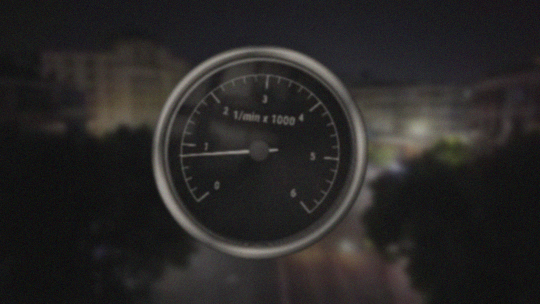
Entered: 800 rpm
